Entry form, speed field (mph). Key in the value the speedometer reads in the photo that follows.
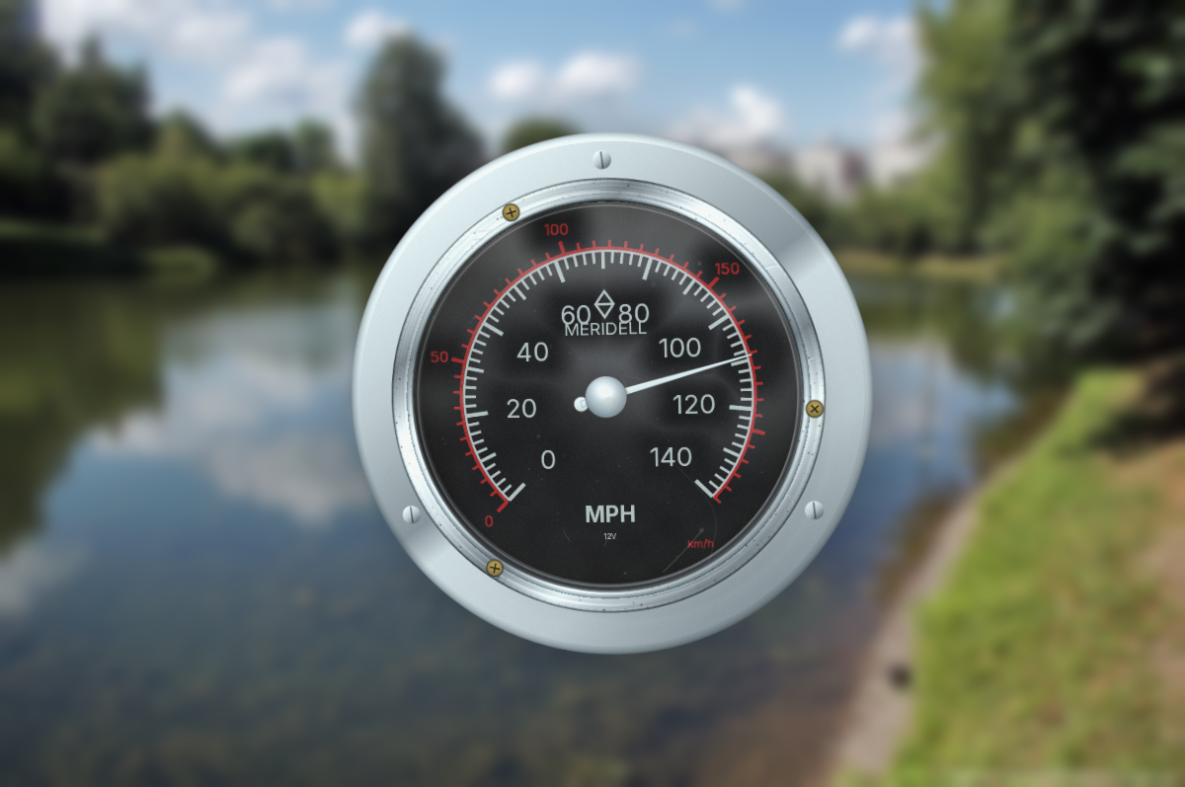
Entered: 109 mph
